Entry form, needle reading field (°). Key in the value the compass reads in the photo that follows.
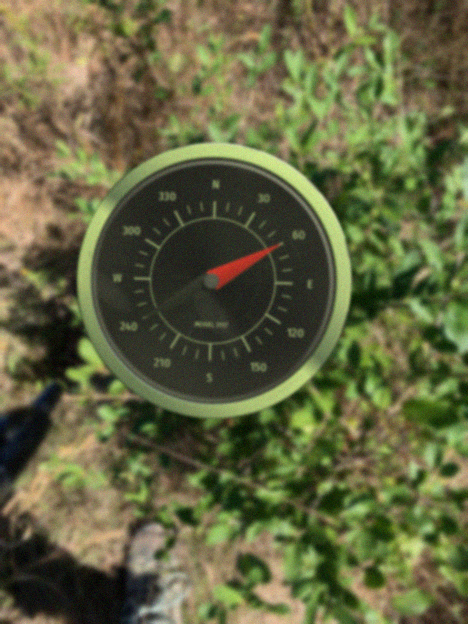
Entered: 60 °
